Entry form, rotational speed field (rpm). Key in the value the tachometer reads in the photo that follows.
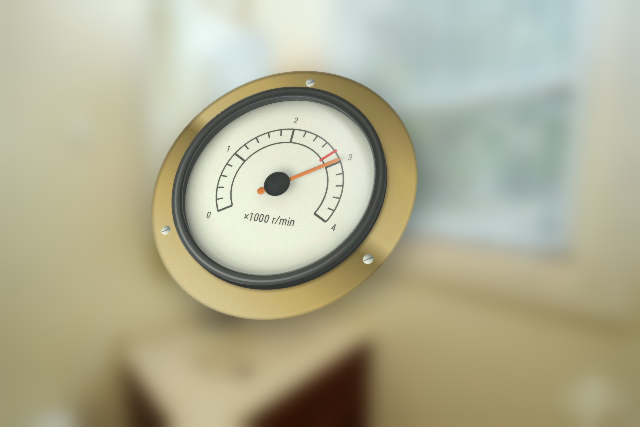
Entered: 3000 rpm
